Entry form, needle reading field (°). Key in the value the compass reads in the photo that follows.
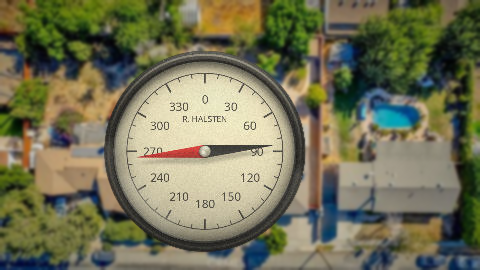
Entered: 265 °
